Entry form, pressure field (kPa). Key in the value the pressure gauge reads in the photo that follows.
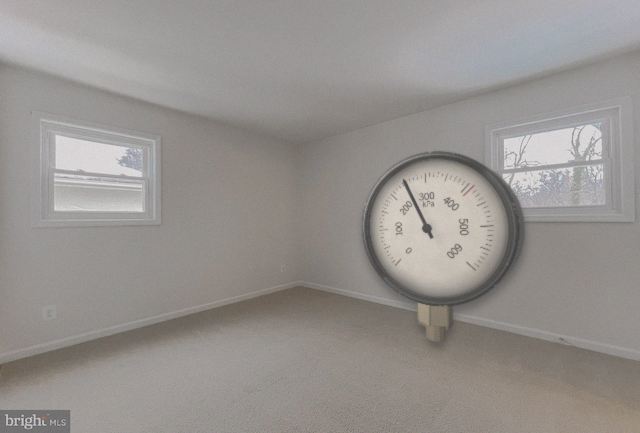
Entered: 250 kPa
